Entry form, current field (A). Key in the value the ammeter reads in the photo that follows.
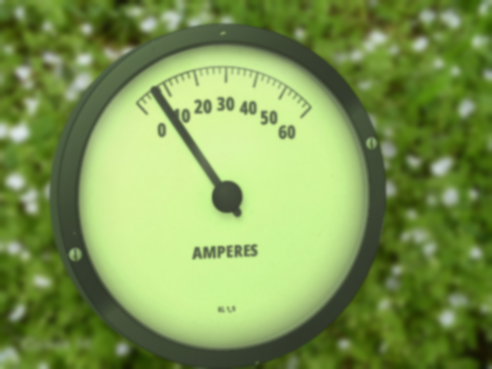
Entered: 6 A
